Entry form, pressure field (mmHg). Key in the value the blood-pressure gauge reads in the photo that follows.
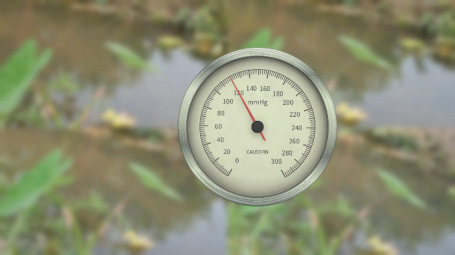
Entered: 120 mmHg
